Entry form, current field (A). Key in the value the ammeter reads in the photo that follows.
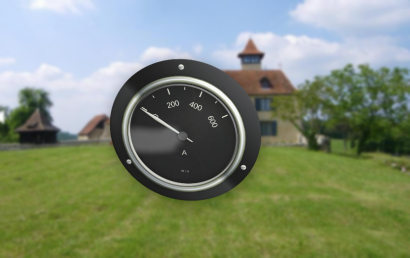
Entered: 0 A
